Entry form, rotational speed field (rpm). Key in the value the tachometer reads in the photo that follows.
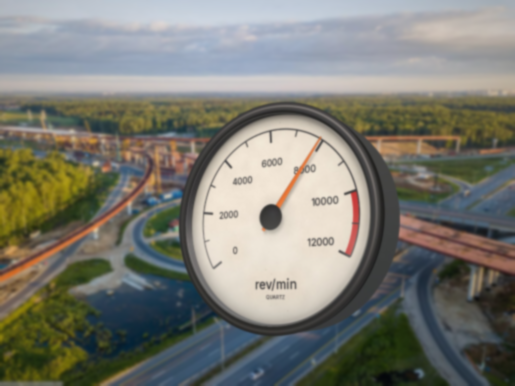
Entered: 8000 rpm
